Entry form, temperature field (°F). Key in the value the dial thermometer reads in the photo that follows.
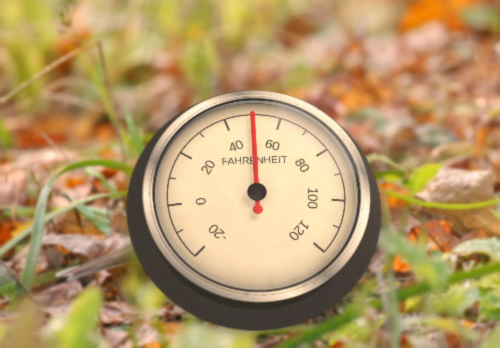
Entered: 50 °F
